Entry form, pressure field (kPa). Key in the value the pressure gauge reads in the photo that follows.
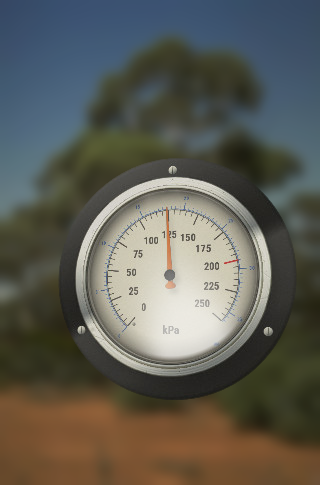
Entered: 125 kPa
